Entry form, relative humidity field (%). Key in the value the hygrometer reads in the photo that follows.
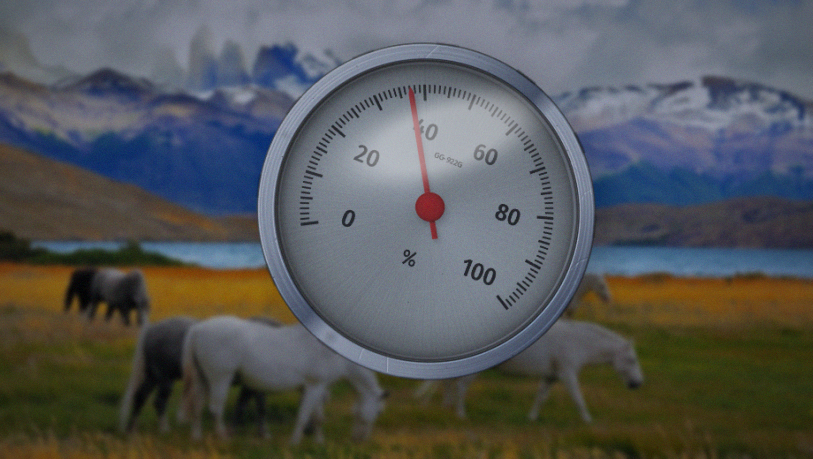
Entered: 37 %
